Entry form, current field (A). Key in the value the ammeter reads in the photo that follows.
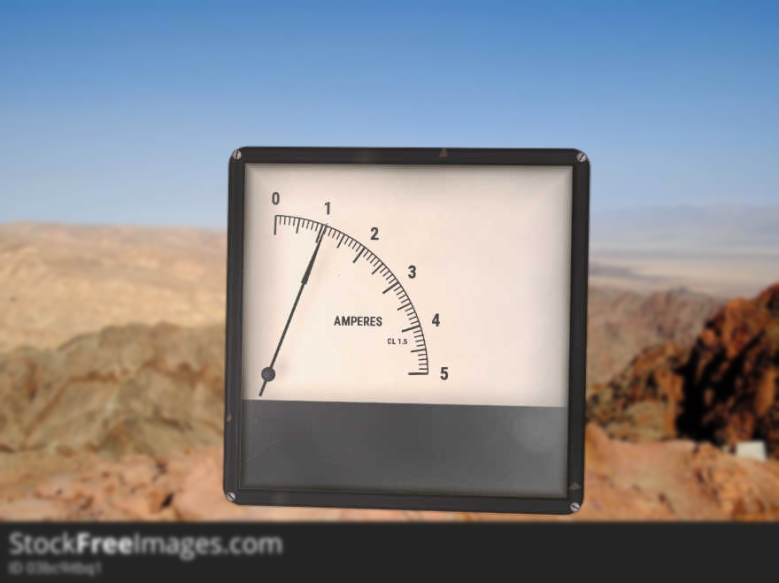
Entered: 1.1 A
